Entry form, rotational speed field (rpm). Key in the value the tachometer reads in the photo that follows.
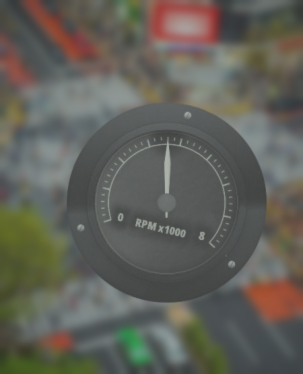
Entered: 3600 rpm
